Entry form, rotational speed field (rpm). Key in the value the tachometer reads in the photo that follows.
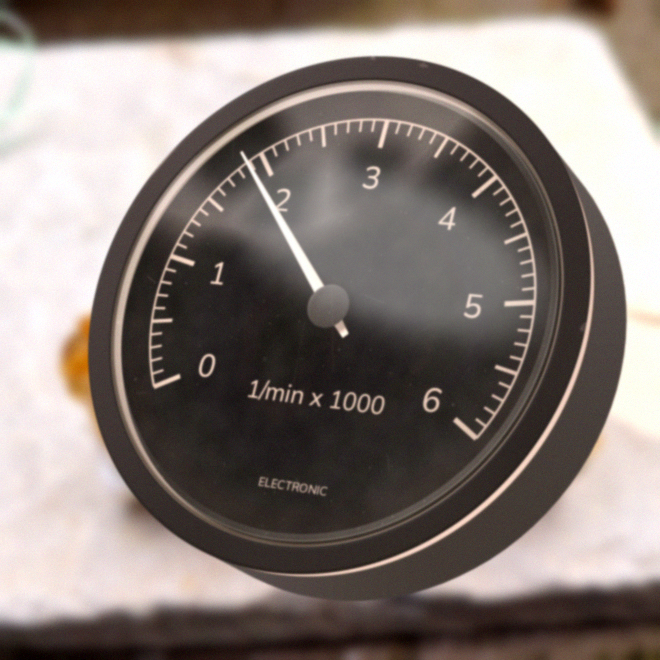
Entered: 1900 rpm
